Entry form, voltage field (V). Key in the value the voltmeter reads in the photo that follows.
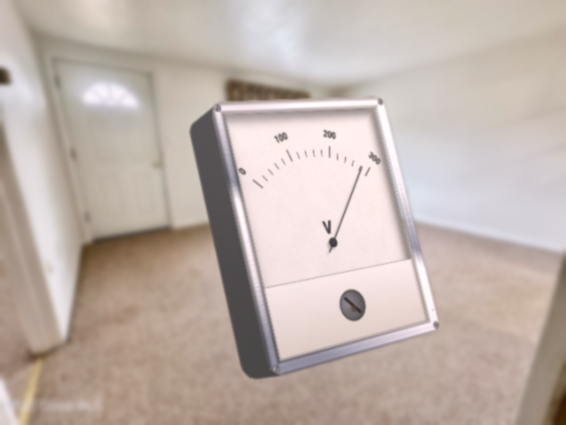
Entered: 280 V
